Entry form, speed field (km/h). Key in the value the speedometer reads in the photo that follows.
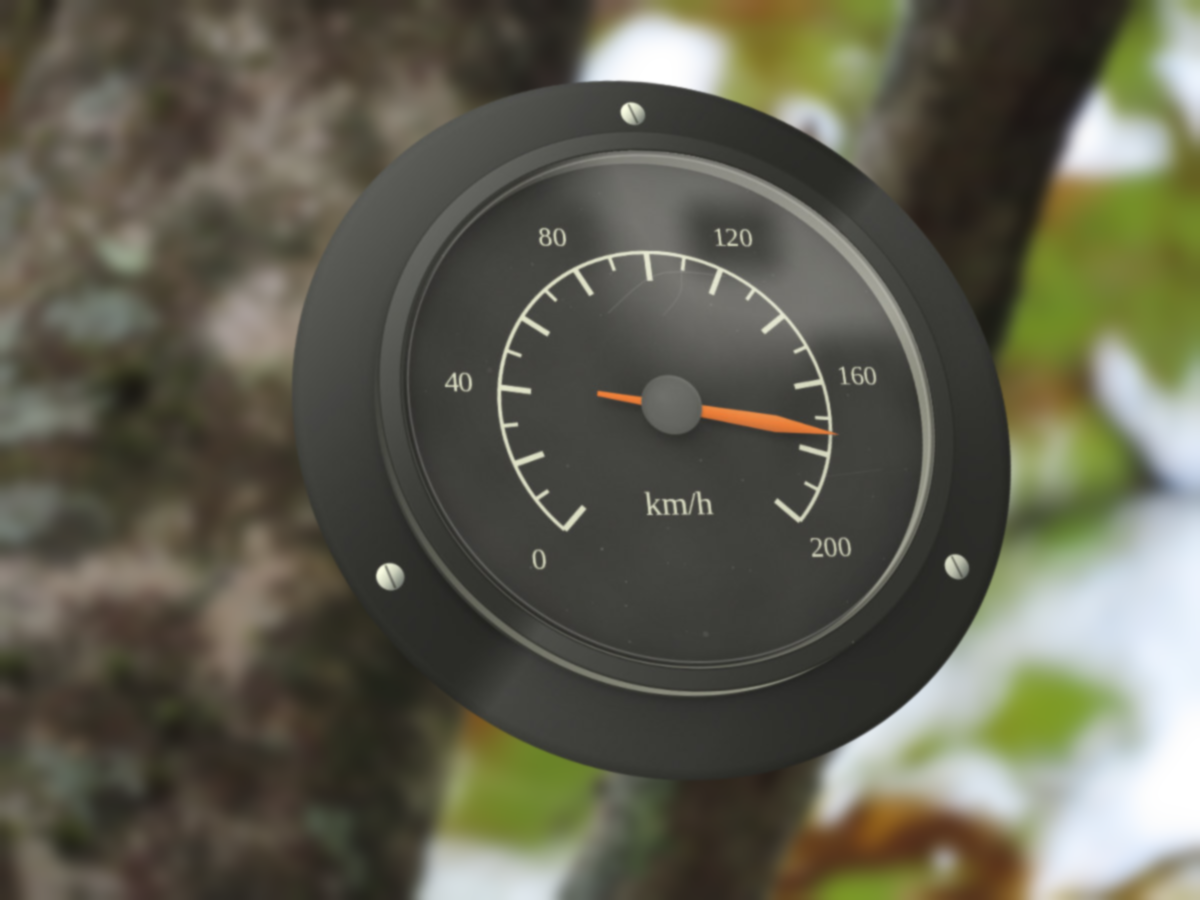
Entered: 175 km/h
